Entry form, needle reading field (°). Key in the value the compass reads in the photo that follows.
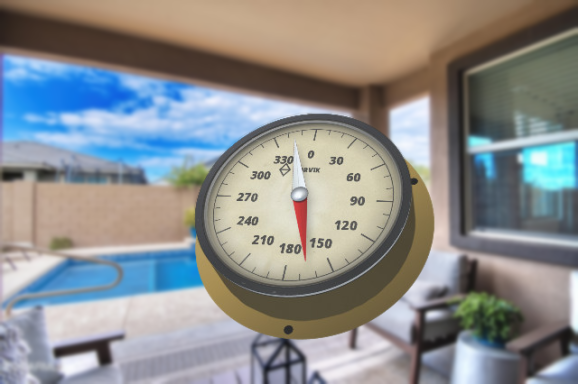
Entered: 165 °
